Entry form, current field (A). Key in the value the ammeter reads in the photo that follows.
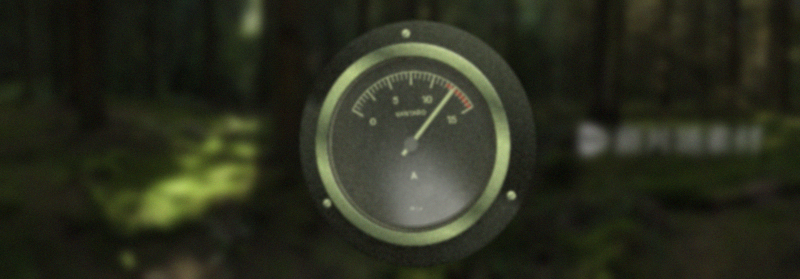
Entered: 12.5 A
